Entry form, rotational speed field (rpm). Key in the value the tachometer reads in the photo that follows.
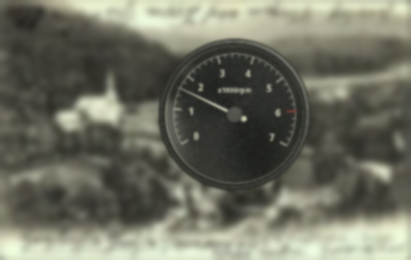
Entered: 1600 rpm
